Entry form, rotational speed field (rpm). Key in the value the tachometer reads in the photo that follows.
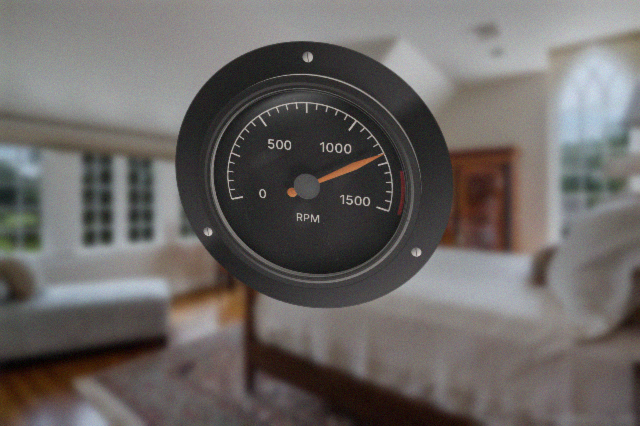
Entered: 1200 rpm
